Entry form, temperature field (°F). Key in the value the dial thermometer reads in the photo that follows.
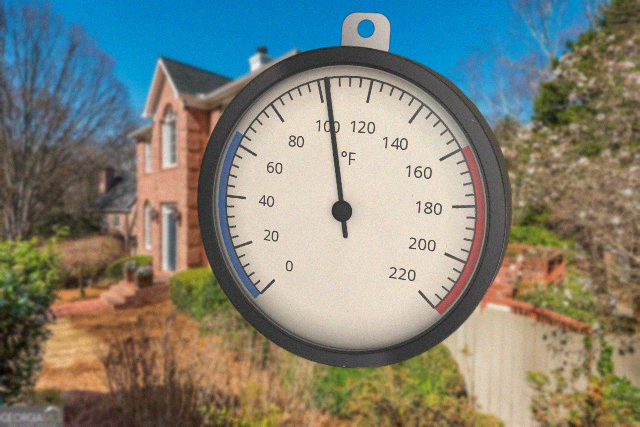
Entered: 104 °F
